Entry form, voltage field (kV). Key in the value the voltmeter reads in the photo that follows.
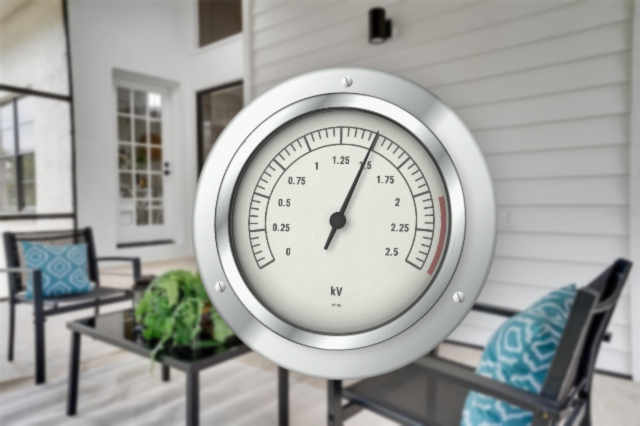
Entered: 1.5 kV
